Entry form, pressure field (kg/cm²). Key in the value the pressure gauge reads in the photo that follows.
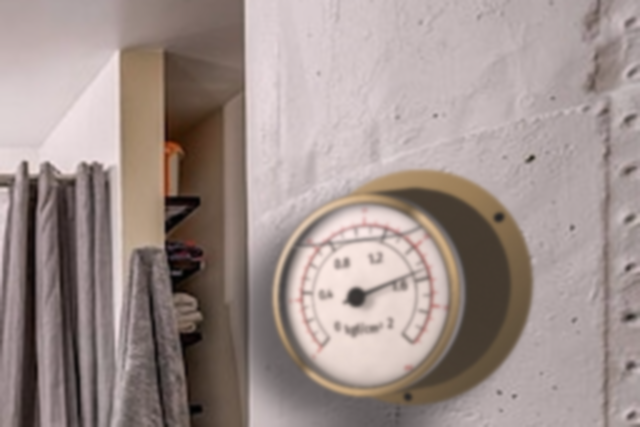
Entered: 1.55 kg/cm²
